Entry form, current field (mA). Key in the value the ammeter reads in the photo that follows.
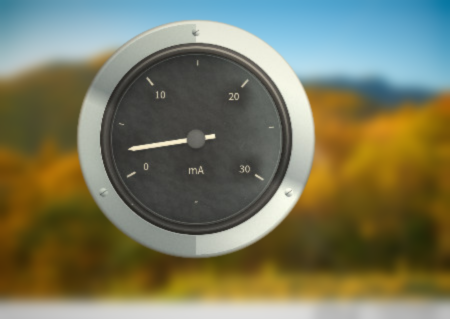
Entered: 2.5 mA
